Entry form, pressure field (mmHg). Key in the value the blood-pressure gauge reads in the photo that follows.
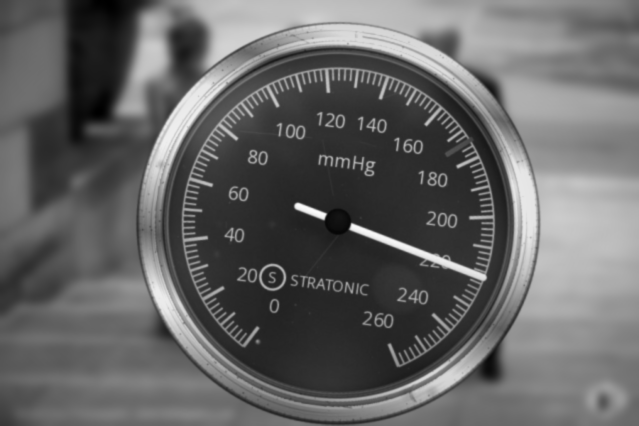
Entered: 220 mmHg
